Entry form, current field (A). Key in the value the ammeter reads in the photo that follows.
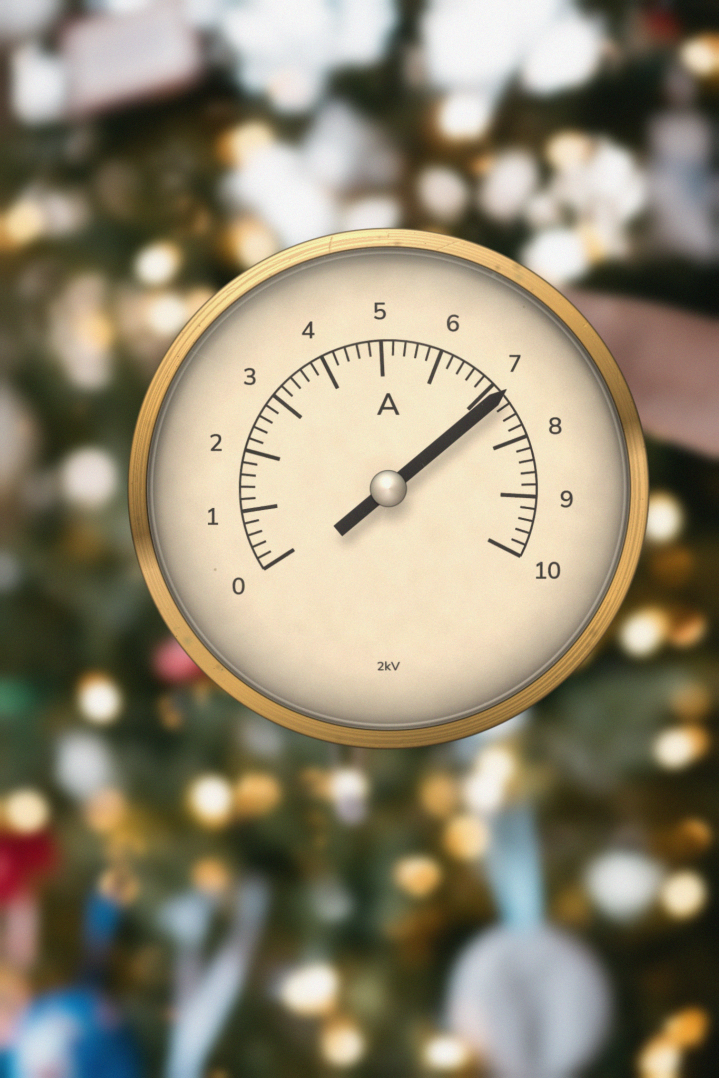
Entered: 7.2 A
